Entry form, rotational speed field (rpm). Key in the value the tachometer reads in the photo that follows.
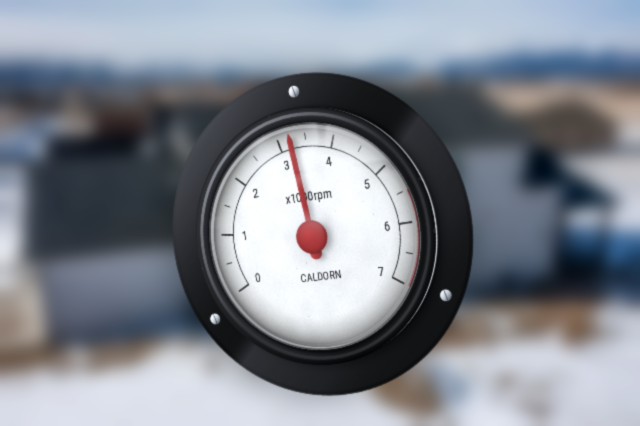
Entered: 3250 rpm
